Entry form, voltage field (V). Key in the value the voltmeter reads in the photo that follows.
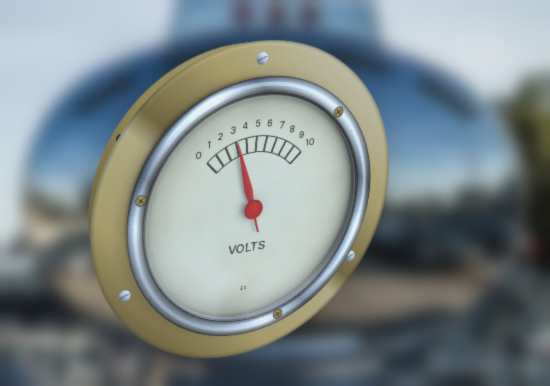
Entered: 3 V
